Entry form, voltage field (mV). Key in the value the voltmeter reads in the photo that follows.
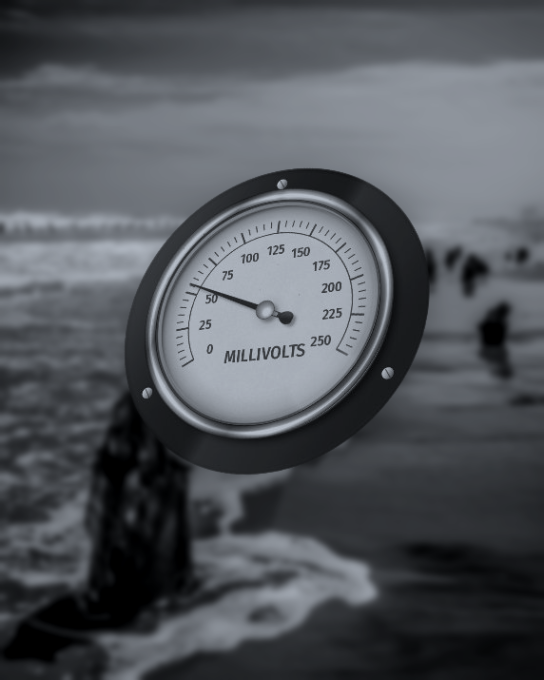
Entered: 55 mV
